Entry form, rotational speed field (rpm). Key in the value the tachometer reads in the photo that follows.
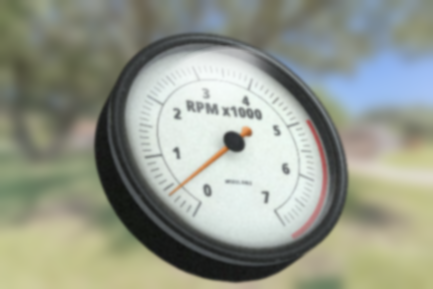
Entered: 400 rpm
